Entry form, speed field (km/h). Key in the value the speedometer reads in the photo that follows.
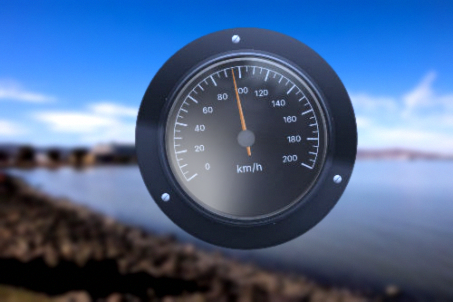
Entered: 95 km/h
